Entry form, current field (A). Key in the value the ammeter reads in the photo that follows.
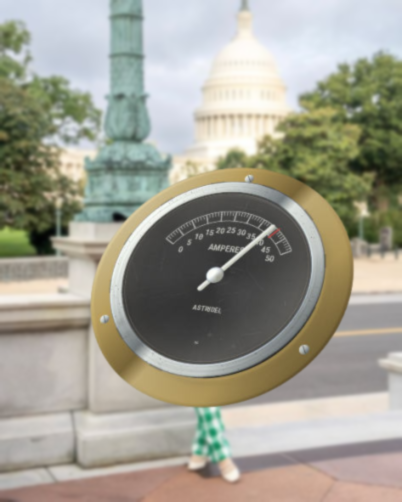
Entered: 40 A
